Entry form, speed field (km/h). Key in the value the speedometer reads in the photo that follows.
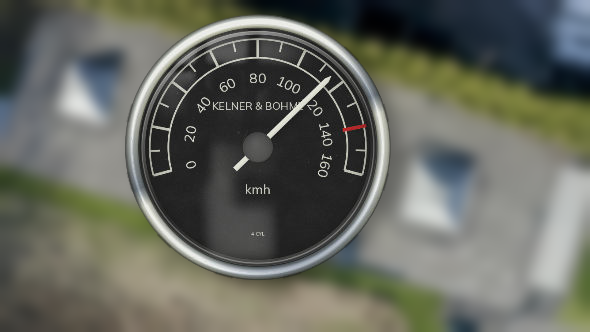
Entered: 115 km/h
